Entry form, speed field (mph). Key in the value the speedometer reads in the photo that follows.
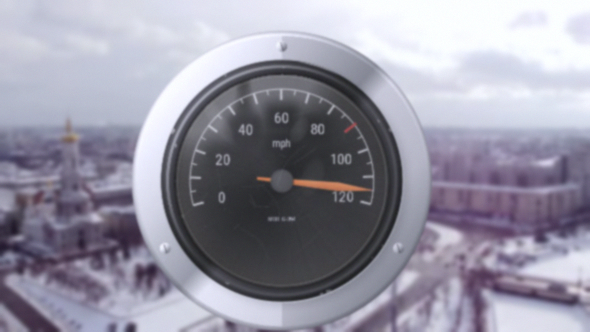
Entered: 115 mph
